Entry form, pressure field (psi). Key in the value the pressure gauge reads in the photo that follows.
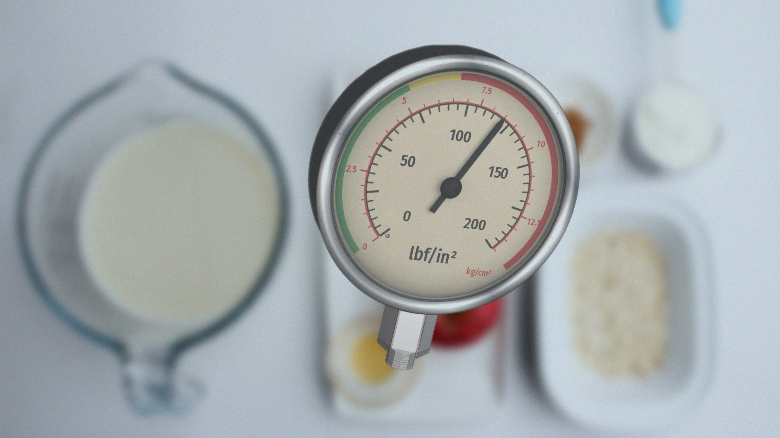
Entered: 120 psi
